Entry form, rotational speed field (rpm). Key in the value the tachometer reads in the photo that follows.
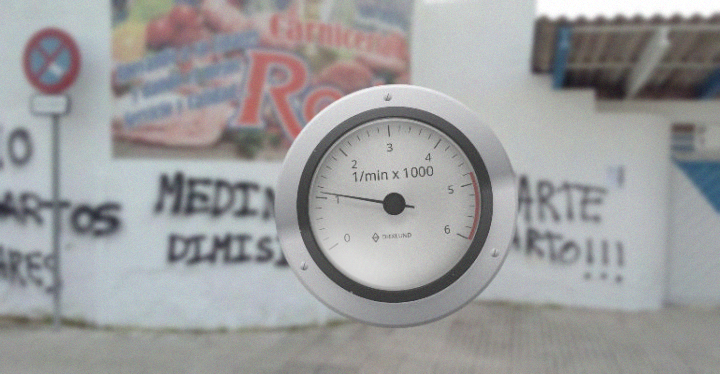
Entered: 1100 rpm
